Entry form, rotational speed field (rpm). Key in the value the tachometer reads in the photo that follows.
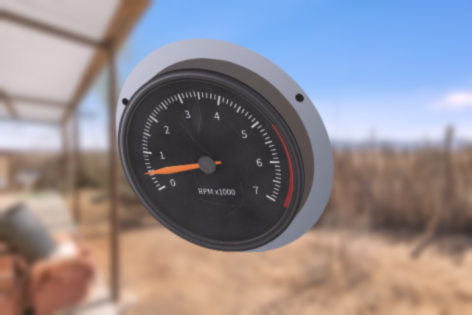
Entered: 500 rpm
